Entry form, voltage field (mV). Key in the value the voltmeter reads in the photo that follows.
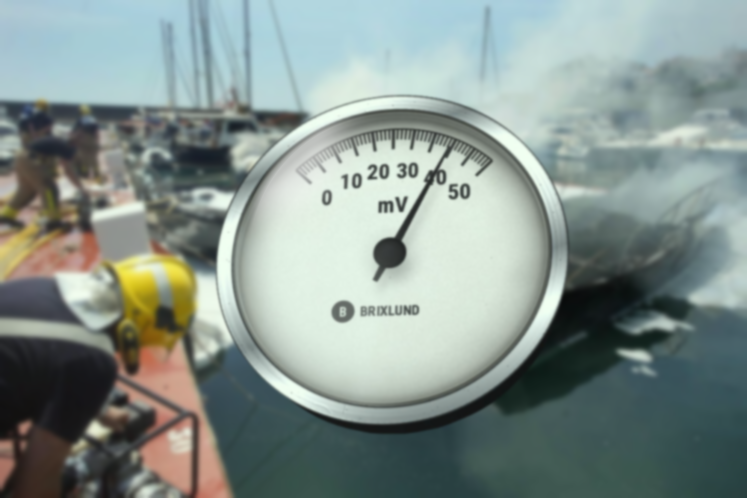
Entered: 40 mV
